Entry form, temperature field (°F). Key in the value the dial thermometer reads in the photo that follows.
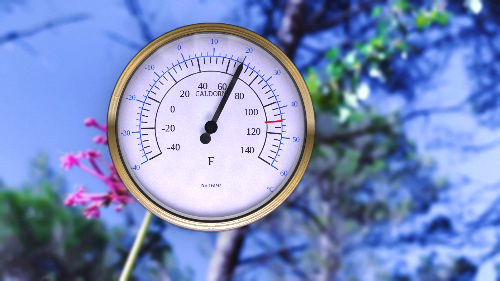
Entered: 68 °F
